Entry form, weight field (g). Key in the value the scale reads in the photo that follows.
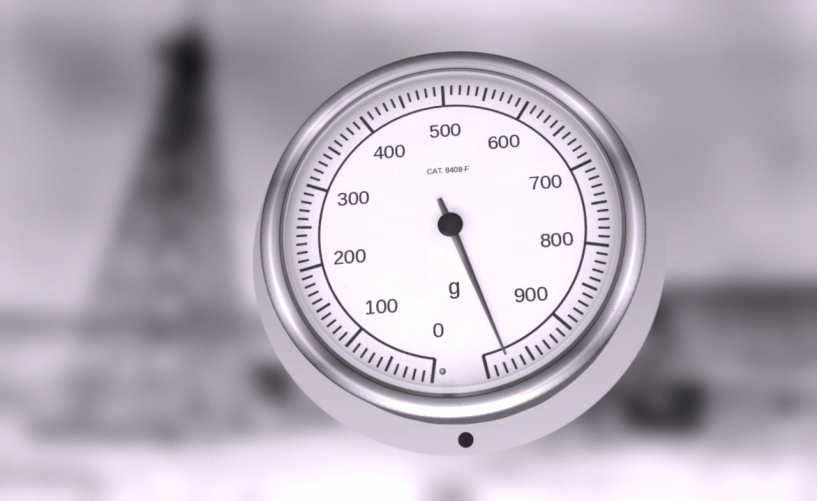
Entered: 975 g
